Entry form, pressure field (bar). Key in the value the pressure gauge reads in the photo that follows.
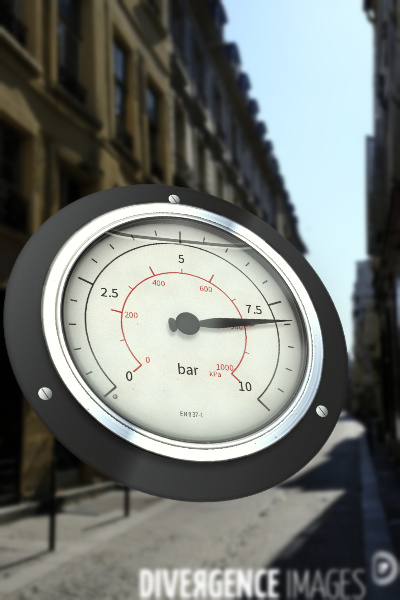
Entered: 8 bar
